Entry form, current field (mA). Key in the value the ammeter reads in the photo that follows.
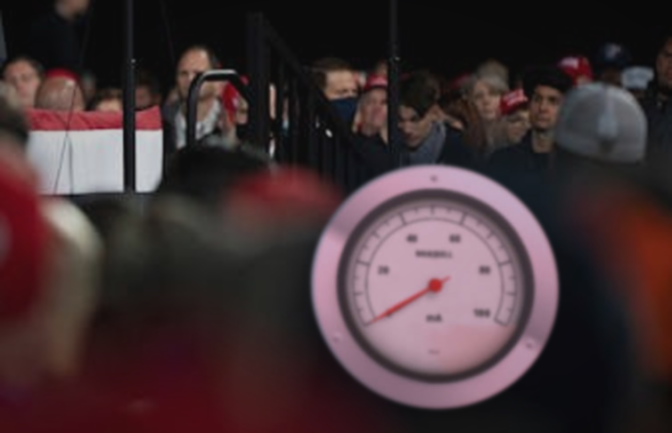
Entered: 0 mA
